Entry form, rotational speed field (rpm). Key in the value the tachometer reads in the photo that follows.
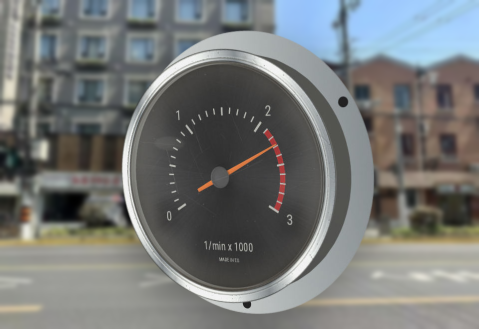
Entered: 2300 rpm
